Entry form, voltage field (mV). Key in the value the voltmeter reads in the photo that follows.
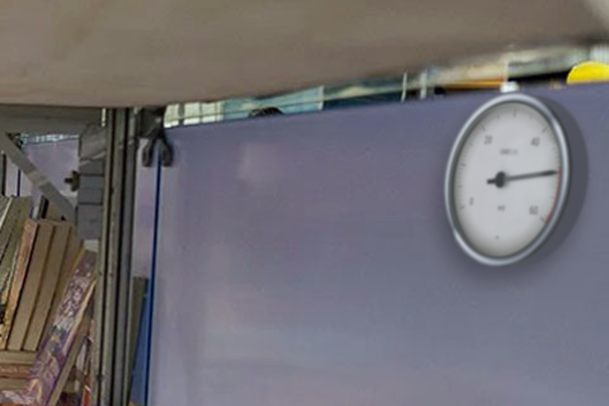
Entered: 50 mV
